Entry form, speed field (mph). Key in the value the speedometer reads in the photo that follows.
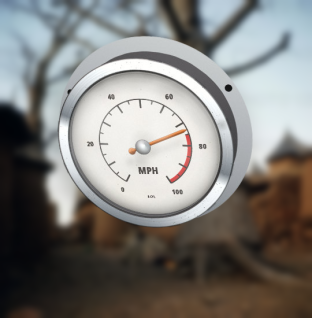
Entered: 72.5 mph
